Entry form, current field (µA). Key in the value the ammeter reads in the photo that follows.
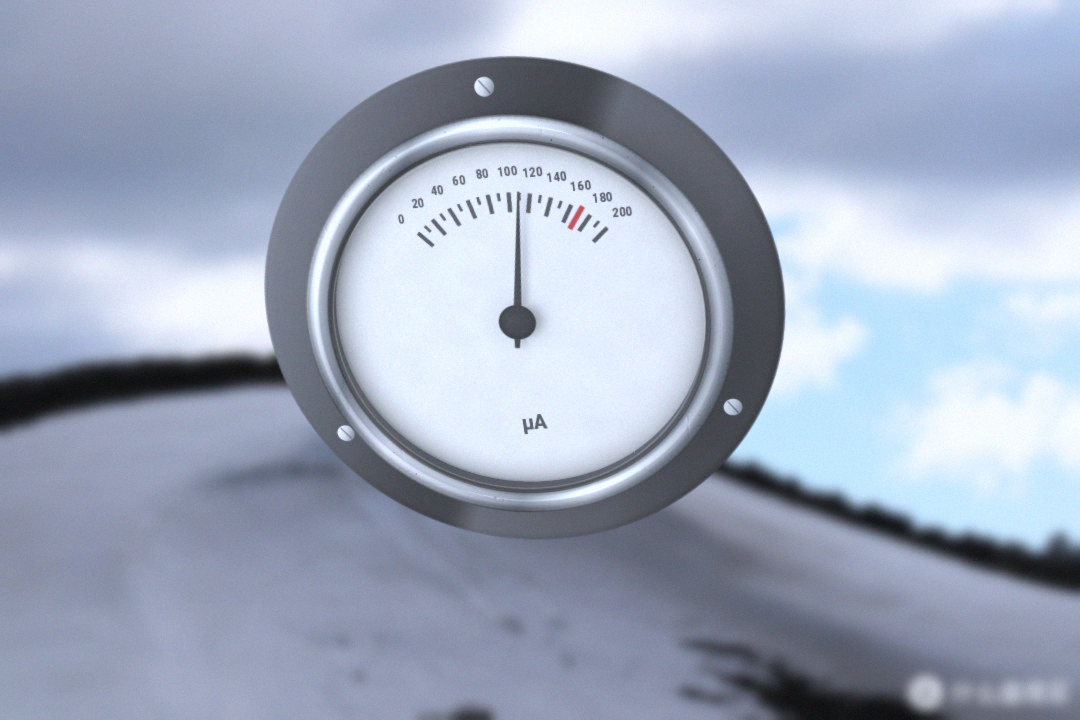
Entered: 110 µA
